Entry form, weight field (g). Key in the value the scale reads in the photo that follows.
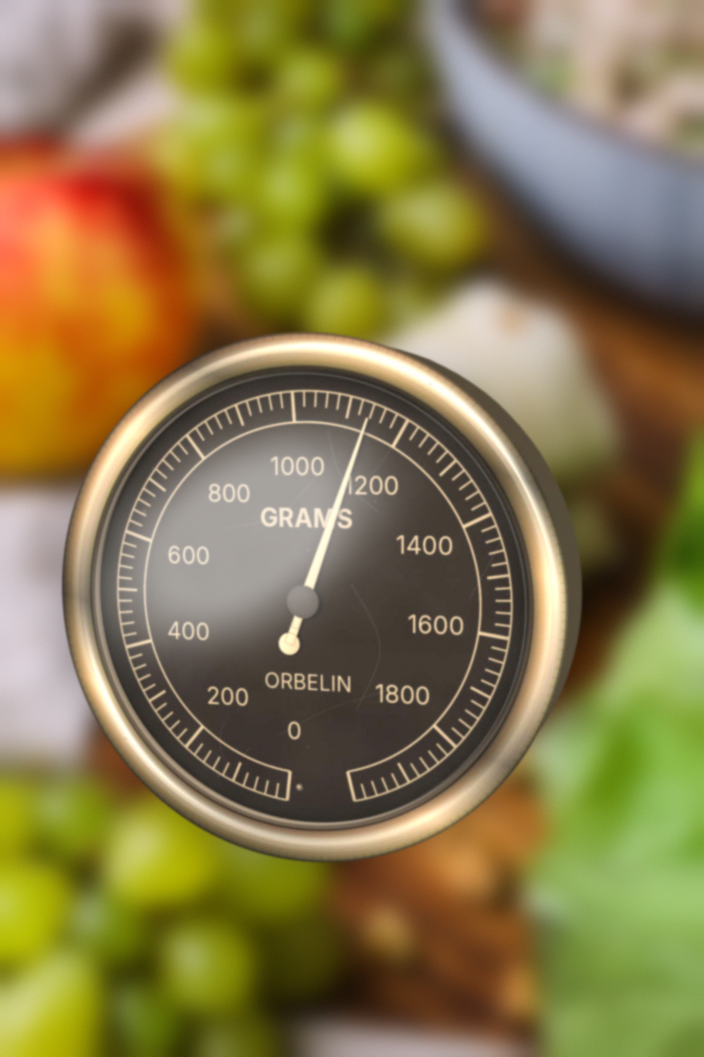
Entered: 1140 g
